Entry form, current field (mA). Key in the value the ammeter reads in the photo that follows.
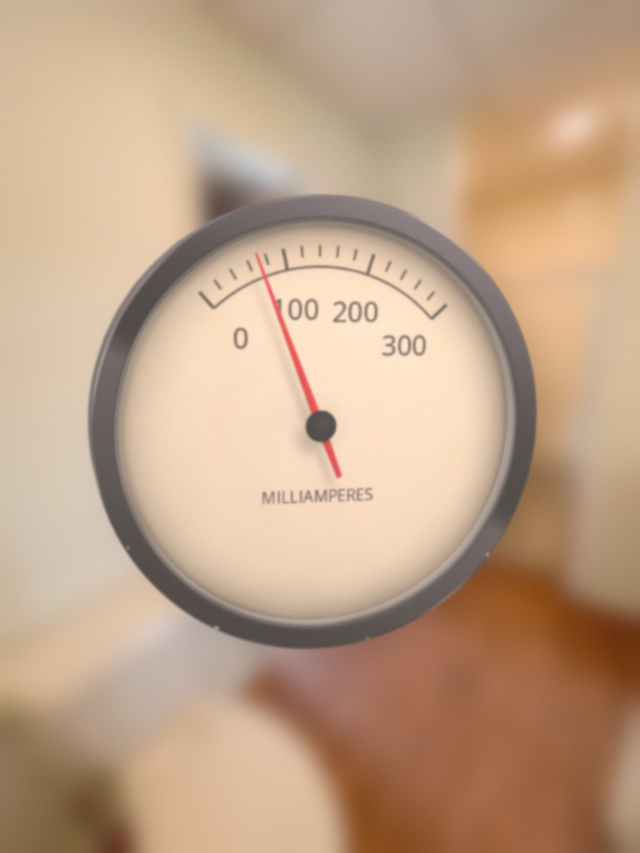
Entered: 70 mA
